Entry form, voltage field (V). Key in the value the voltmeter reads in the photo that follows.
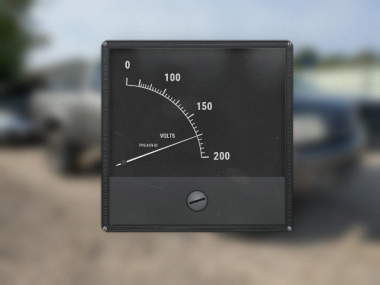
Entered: 175 V
